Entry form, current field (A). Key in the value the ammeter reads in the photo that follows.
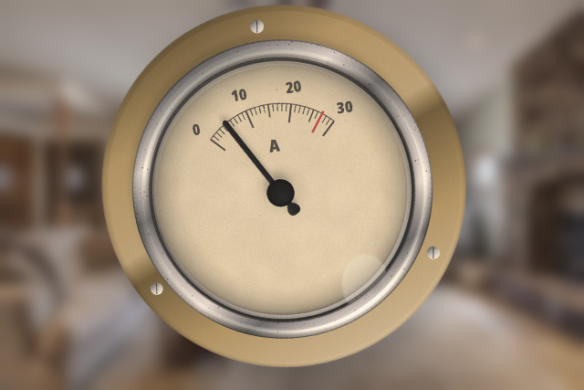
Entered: 5 A
